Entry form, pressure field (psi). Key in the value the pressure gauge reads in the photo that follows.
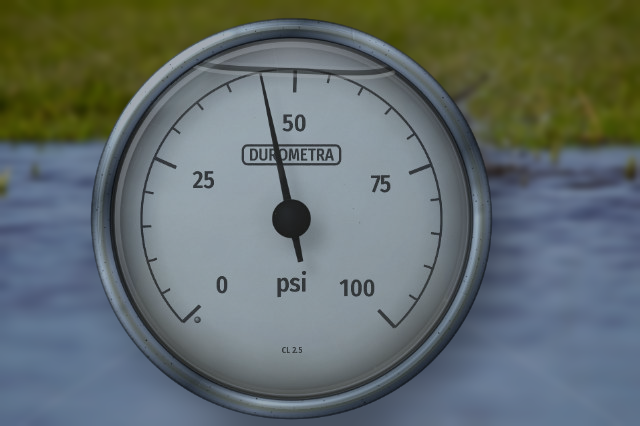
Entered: 45 psi
